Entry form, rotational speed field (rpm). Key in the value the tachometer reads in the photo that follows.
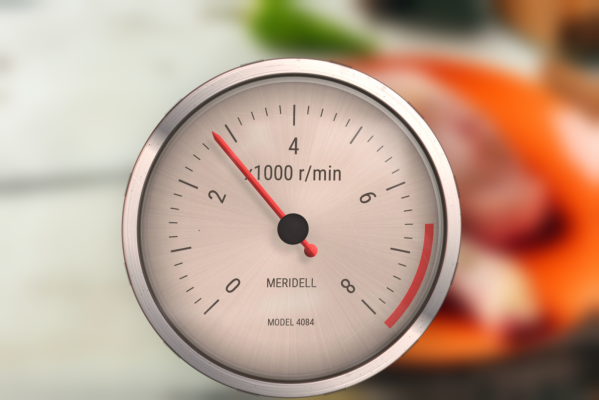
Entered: 2800 rpm
